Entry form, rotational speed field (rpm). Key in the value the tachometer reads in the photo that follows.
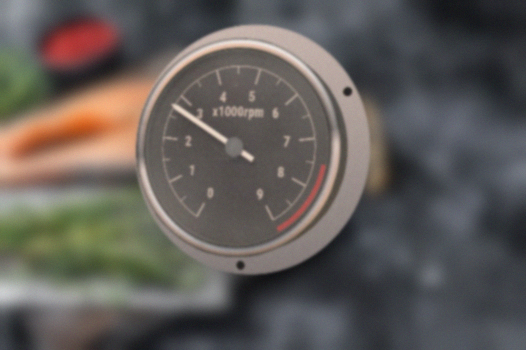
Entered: 2750 rpm
